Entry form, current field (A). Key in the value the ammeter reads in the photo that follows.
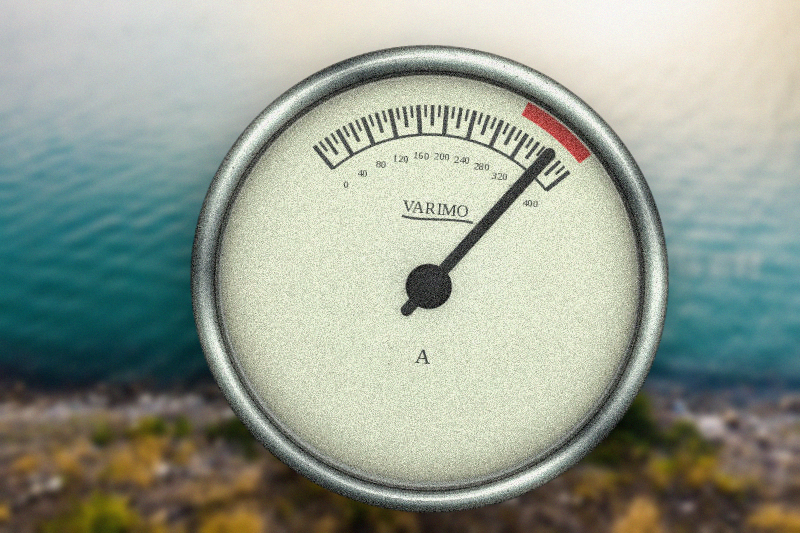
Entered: 360 A
